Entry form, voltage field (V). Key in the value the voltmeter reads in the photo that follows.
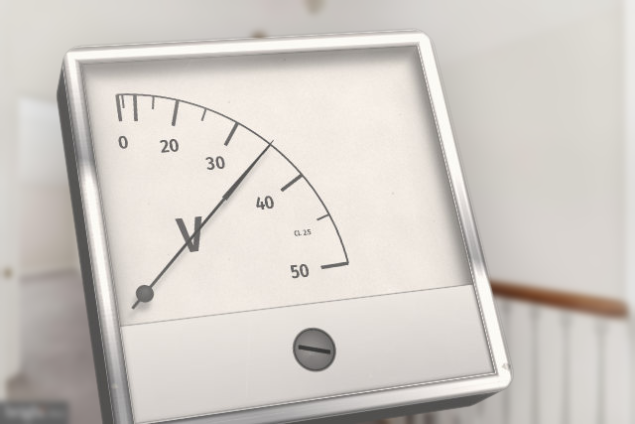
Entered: 35 V
